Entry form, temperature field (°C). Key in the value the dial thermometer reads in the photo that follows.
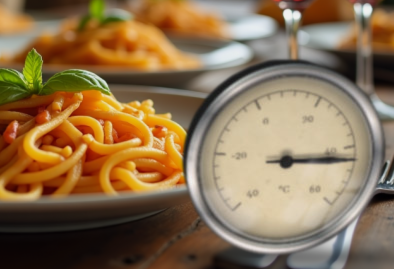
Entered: 44 °C
